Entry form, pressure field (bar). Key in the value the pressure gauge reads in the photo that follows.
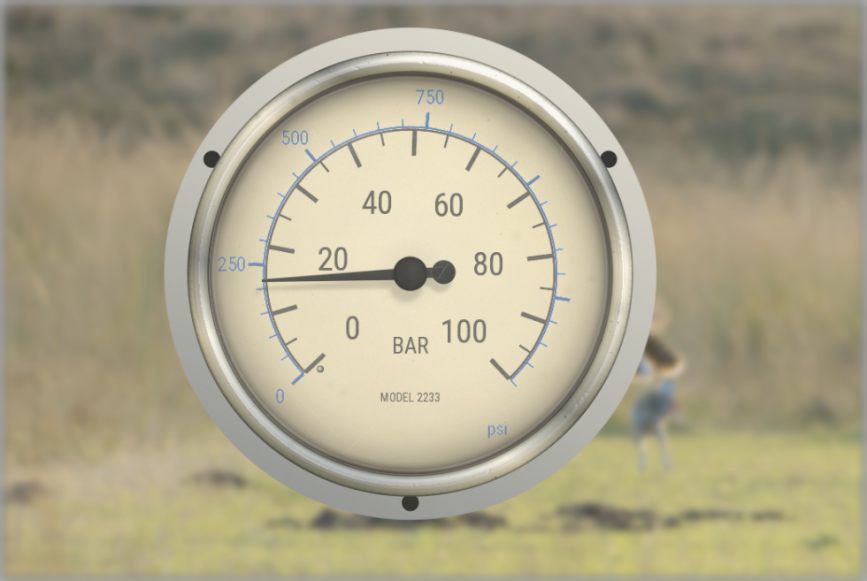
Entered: 15 bar
